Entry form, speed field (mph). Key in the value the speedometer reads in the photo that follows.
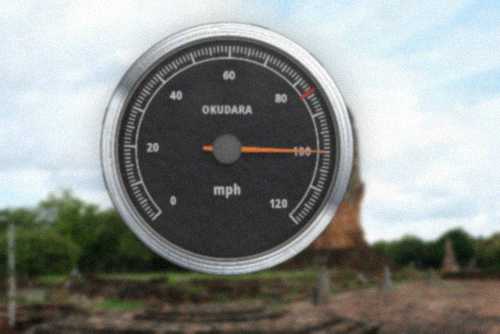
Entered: 100 mph
